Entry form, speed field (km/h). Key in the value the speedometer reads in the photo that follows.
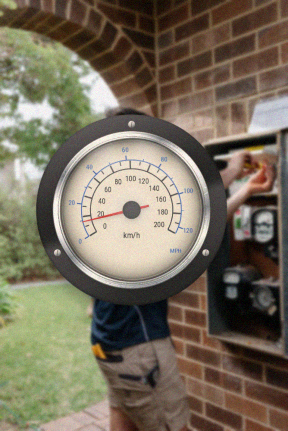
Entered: 15 km/h
